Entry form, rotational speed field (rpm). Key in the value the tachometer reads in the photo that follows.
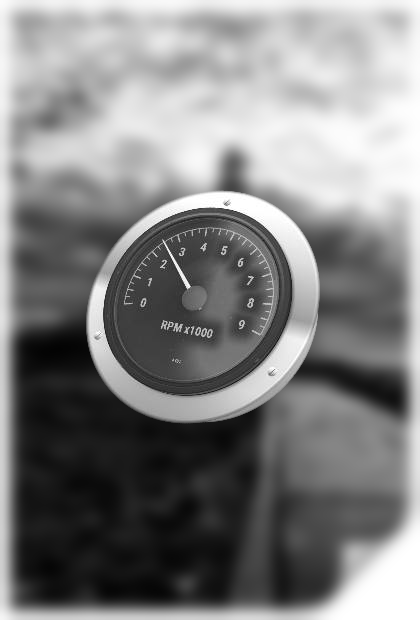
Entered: 2500 rpm
